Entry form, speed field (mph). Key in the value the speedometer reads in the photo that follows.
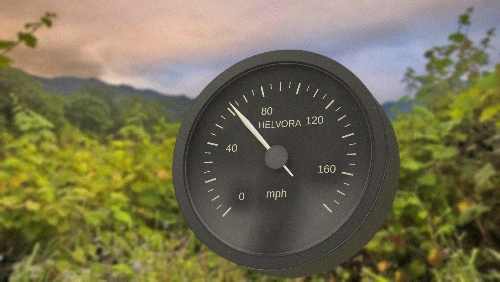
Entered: 62.5 mph
